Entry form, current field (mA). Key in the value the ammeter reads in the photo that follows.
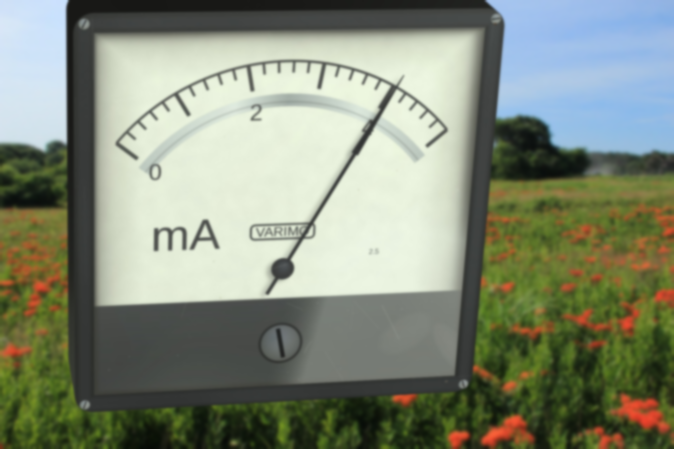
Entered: 4 mA
